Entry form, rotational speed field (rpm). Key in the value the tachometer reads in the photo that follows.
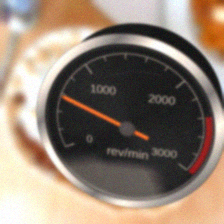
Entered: 600 rpm
